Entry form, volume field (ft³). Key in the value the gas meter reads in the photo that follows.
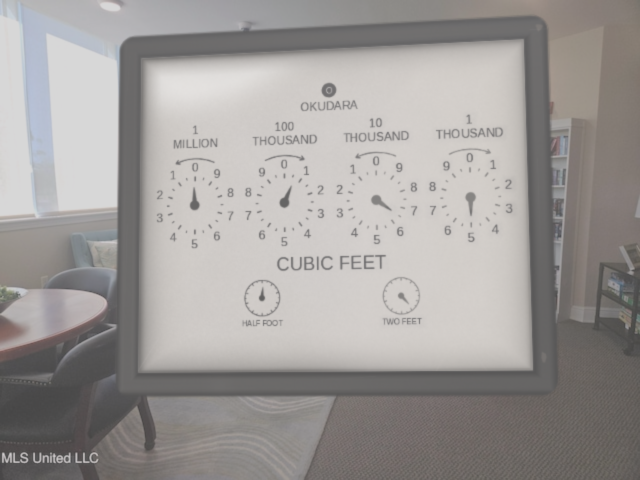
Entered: 6500 ft³
